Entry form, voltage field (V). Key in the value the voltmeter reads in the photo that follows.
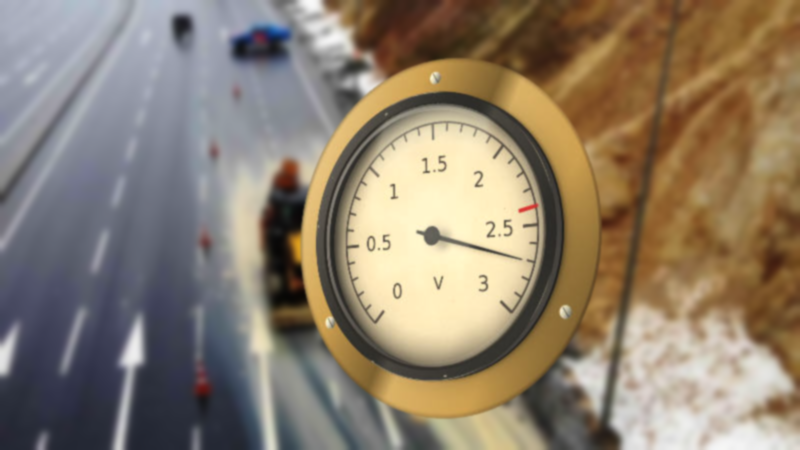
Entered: 2.7 V
